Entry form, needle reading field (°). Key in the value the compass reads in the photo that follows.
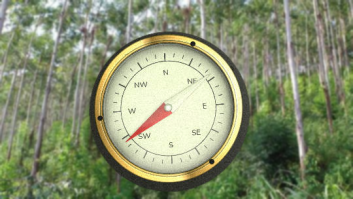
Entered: 235 °
